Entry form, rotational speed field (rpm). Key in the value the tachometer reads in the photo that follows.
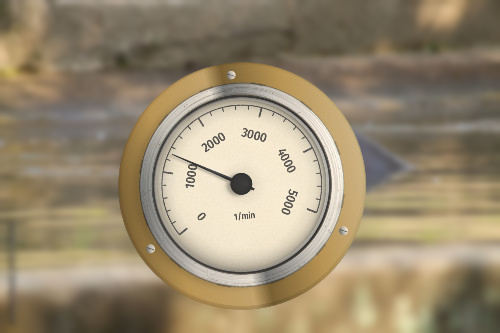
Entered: 1300 rpm
